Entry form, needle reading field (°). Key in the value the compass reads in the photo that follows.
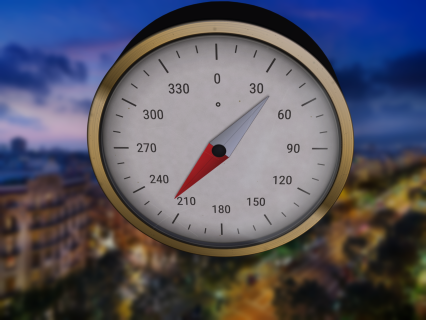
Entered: 220 °
